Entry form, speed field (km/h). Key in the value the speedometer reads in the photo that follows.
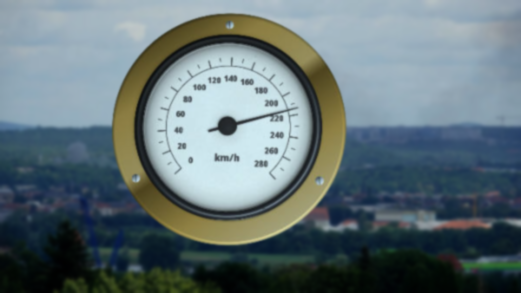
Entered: 215 km/h
